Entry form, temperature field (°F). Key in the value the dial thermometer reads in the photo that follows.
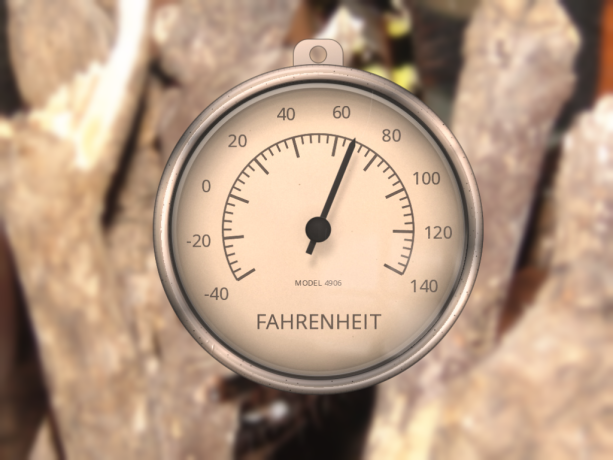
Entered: 68 °F
